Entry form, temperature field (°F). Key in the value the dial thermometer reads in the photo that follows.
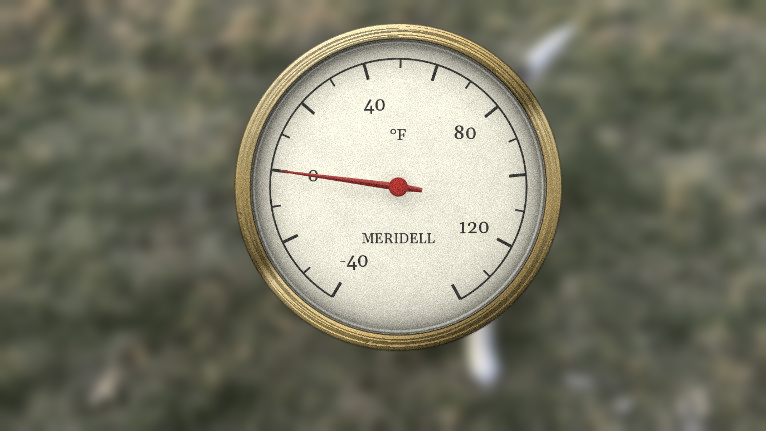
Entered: 0 °F
